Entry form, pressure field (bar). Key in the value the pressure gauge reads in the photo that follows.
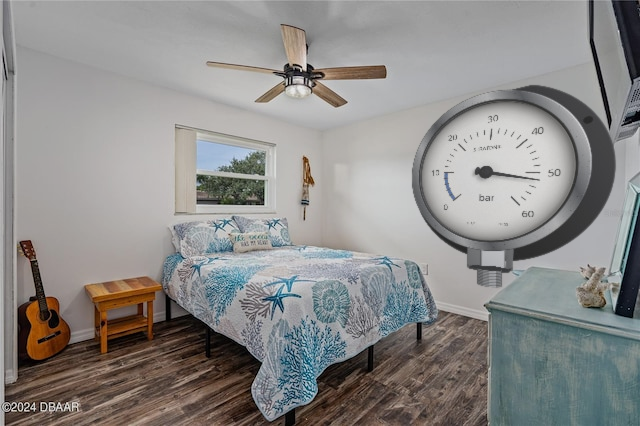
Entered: 52 bar
